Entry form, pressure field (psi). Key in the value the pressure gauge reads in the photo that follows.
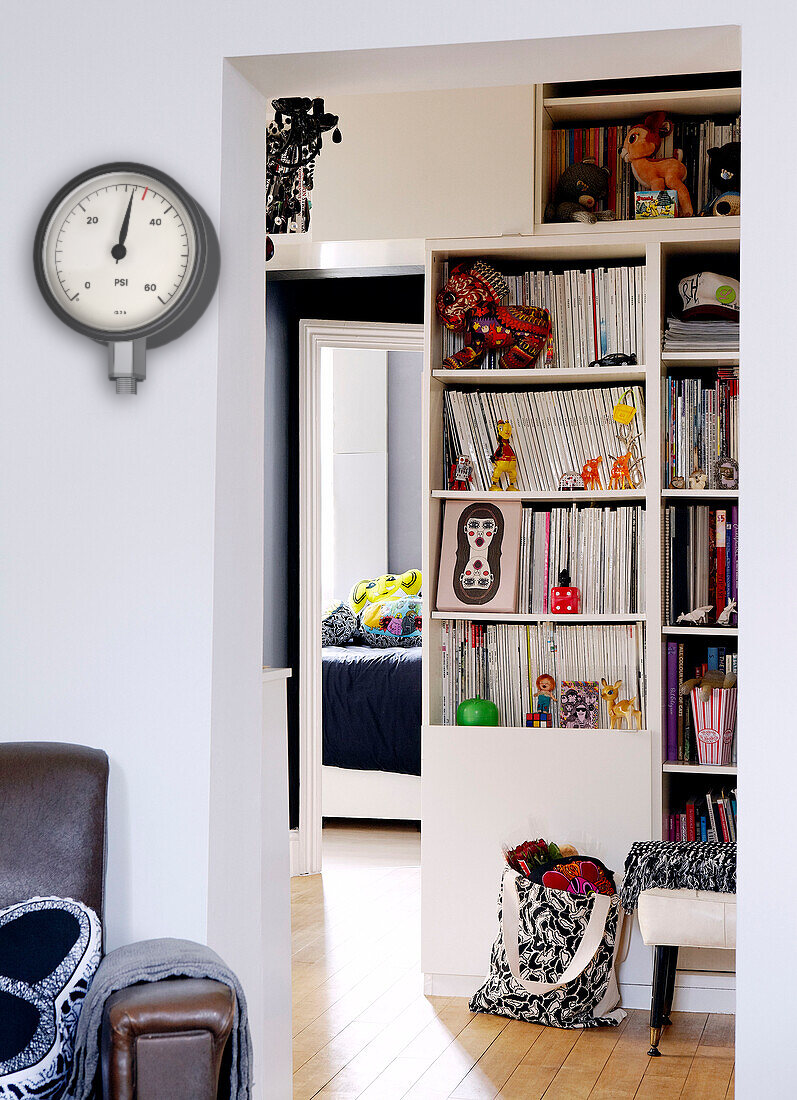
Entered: 32 psi
